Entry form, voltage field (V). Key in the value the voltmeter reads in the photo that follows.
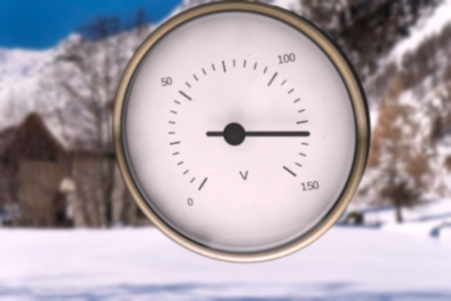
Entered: 130 V
